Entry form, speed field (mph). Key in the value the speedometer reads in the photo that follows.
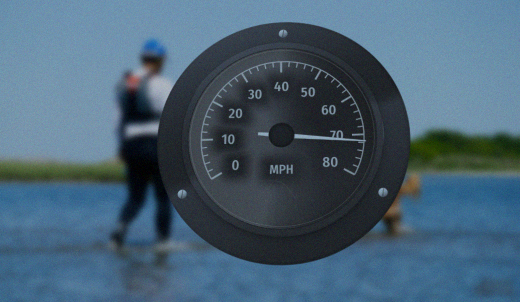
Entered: 72 mph
